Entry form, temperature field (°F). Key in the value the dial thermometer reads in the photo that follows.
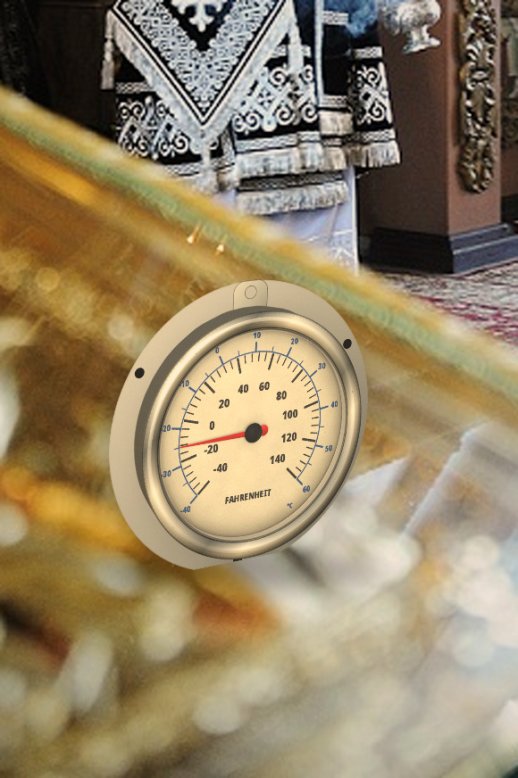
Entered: -12 °F
